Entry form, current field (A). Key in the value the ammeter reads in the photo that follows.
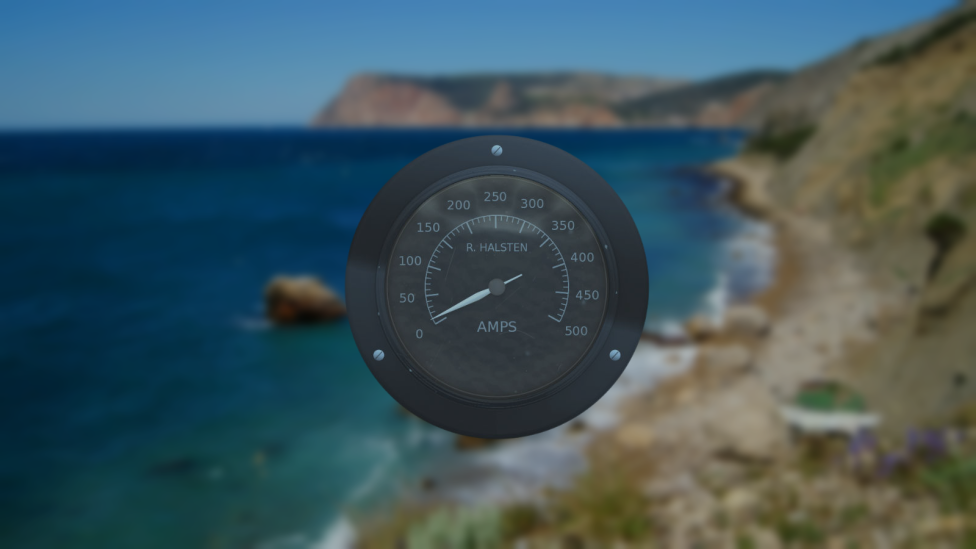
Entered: 10 A
